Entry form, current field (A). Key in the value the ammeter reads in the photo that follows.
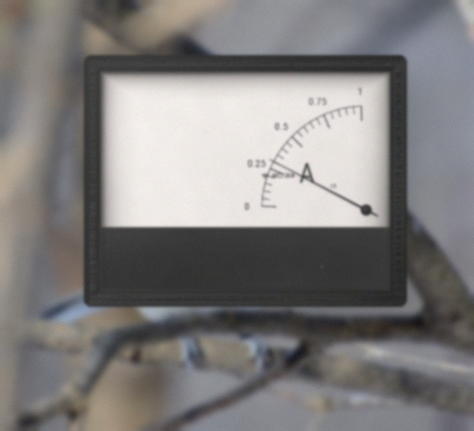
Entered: 0.3 A
